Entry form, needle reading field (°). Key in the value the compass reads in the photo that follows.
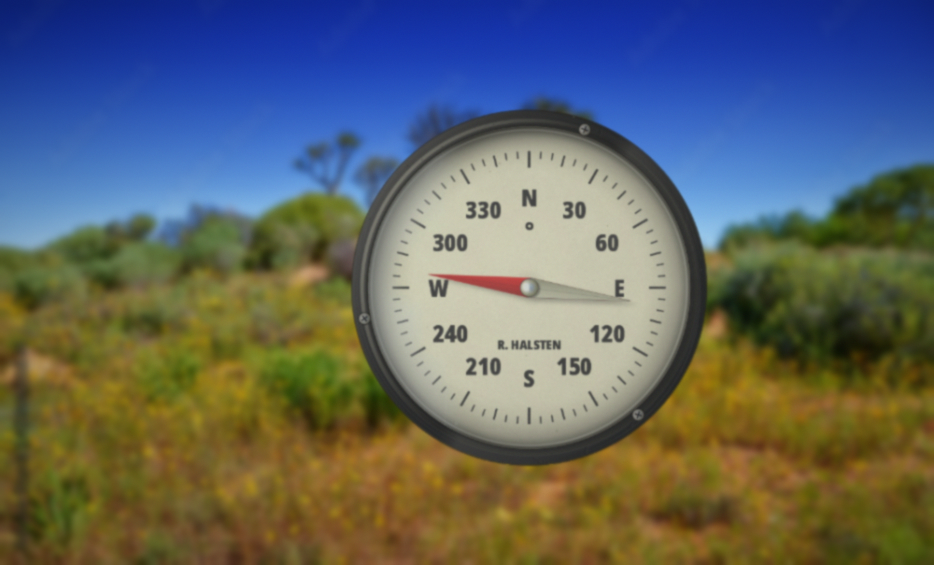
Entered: 277.5 °
